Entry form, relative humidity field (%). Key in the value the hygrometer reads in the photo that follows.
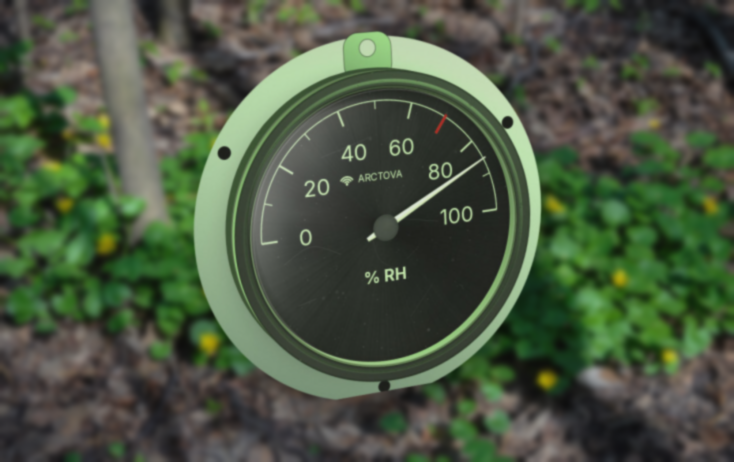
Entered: 85 %
